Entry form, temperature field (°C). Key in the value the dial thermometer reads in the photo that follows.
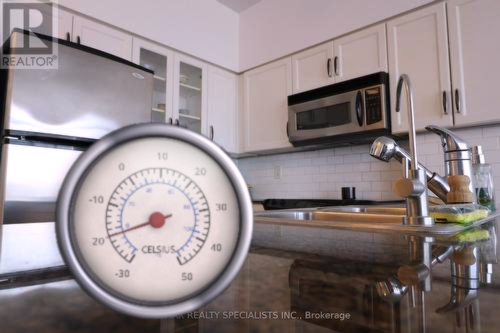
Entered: -20 °C
